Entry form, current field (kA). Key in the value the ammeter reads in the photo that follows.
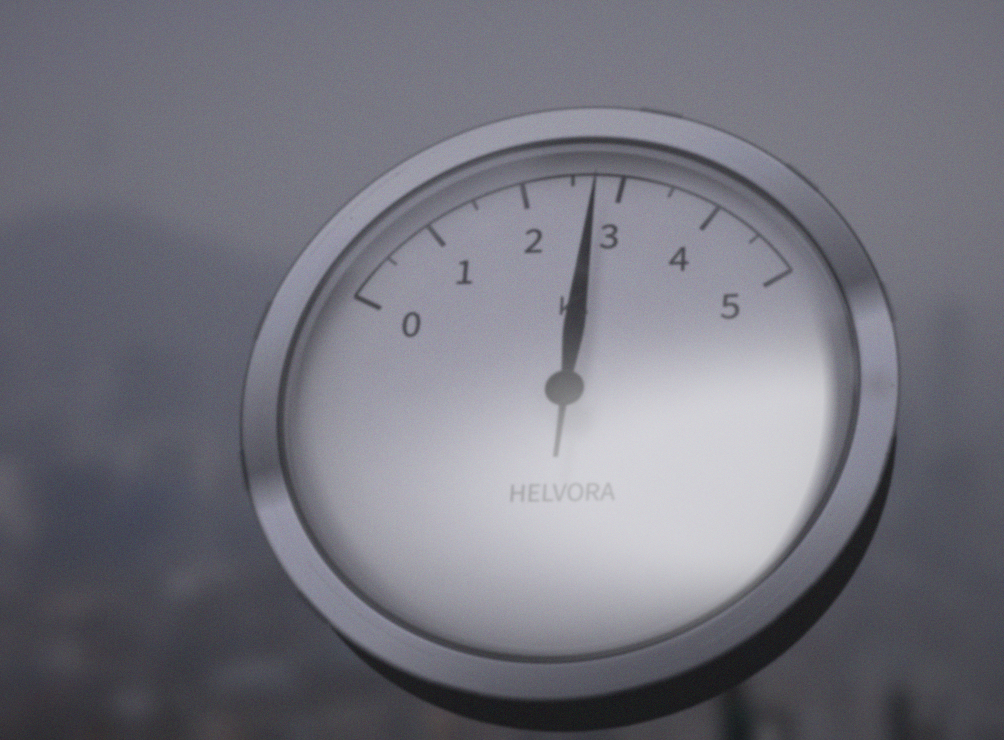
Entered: 2.75 kA
